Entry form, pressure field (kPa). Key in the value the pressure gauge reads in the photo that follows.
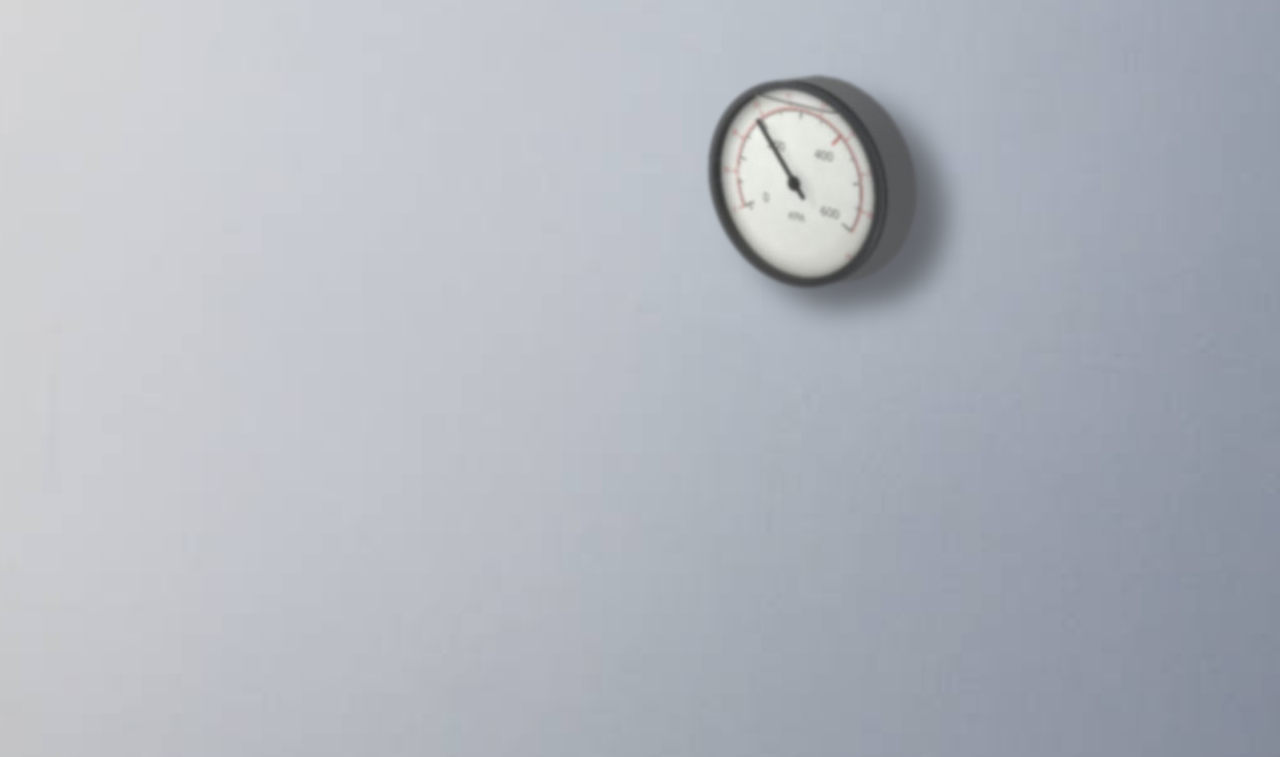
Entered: 200 kPa
